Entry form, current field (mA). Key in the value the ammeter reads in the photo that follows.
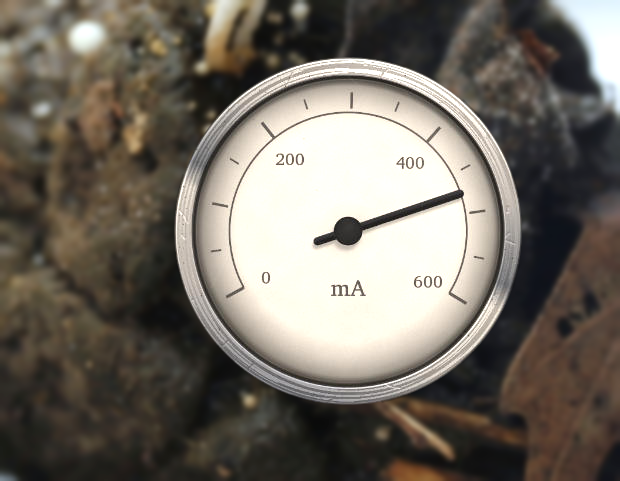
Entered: 475 mA
